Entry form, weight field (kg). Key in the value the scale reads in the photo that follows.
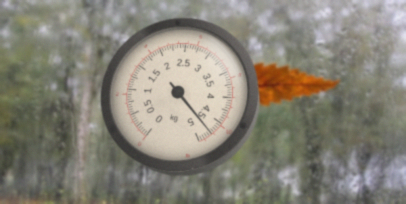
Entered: 4.75 kg
